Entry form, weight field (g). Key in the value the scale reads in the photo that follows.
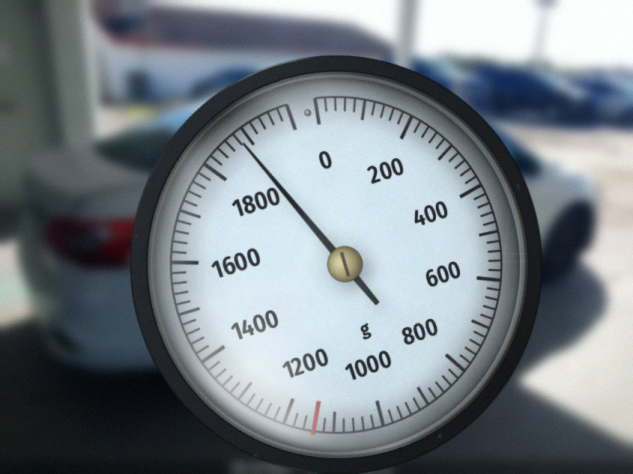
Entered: 1880 g
